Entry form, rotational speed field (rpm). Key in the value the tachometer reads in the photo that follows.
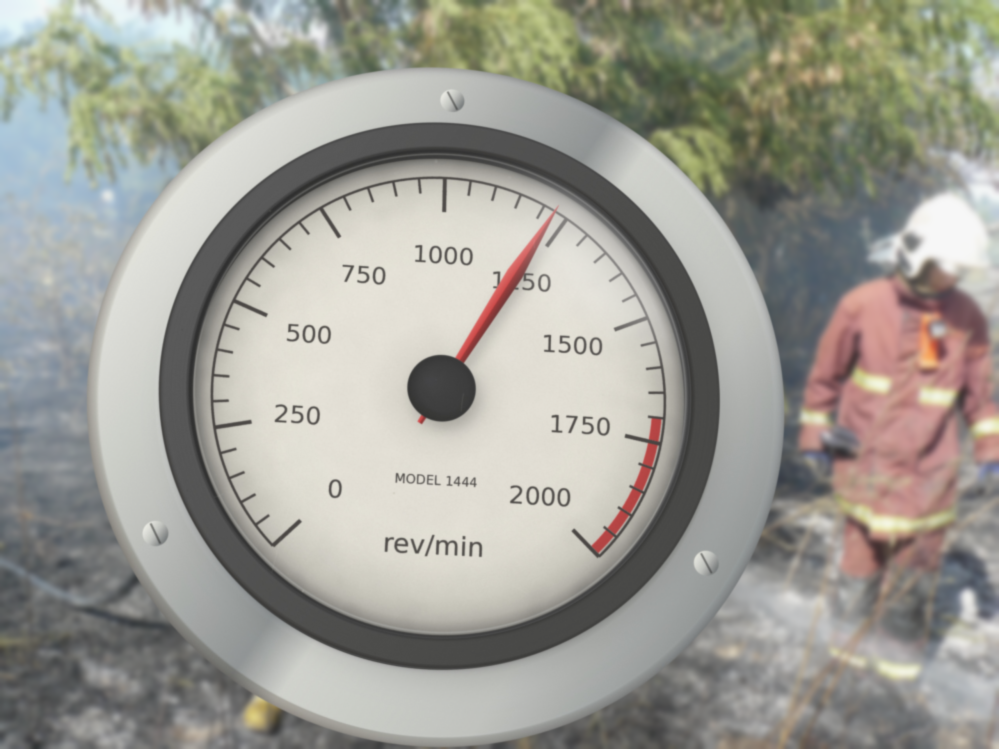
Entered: 1225 rpm
